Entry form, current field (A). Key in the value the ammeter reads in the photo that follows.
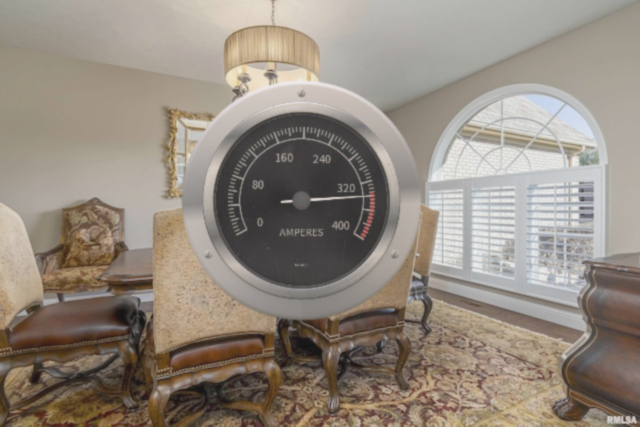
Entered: 340 A
